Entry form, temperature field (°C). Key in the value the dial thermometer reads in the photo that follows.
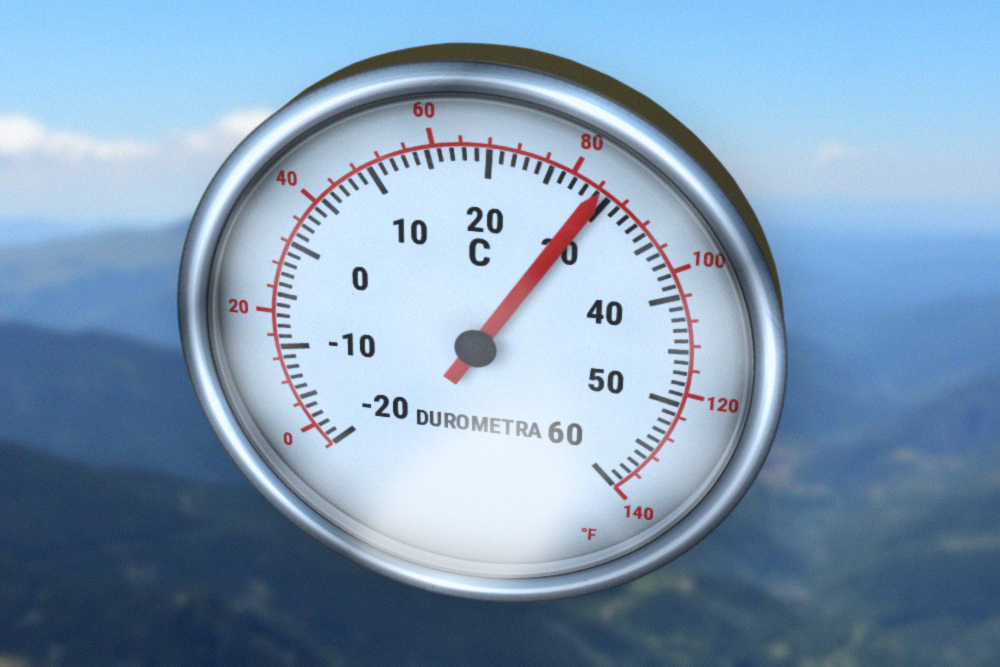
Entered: 29 °C
